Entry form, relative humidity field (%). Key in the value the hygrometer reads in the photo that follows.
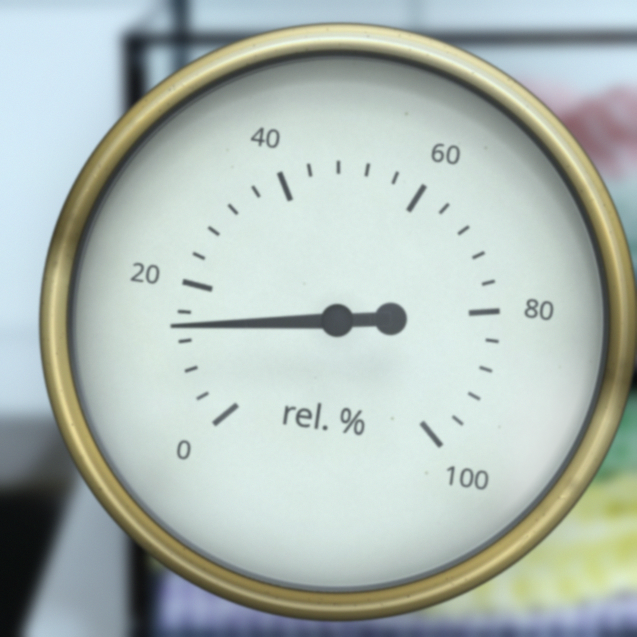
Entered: 14 %
